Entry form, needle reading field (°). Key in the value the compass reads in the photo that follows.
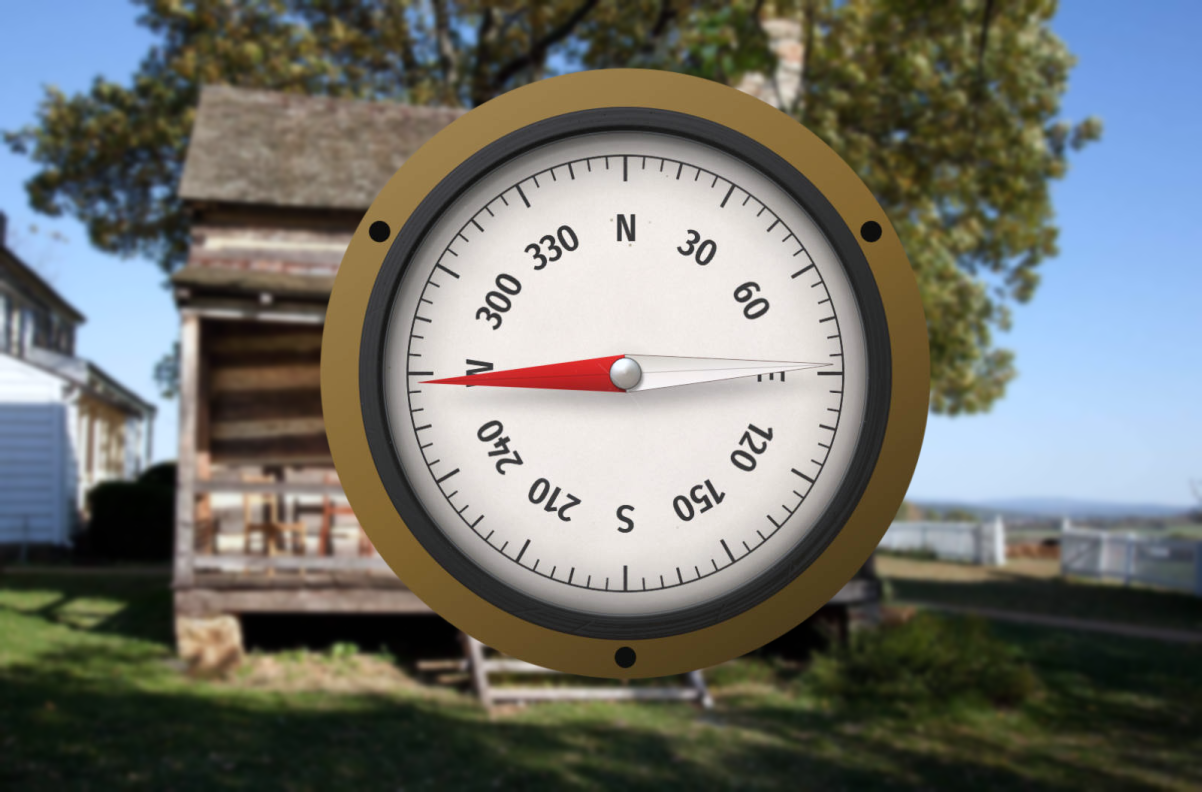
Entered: 267.5 °
